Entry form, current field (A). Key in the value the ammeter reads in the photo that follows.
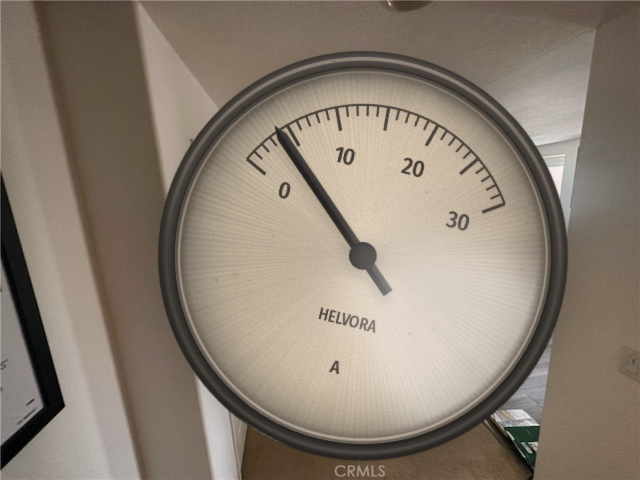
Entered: 4 A
